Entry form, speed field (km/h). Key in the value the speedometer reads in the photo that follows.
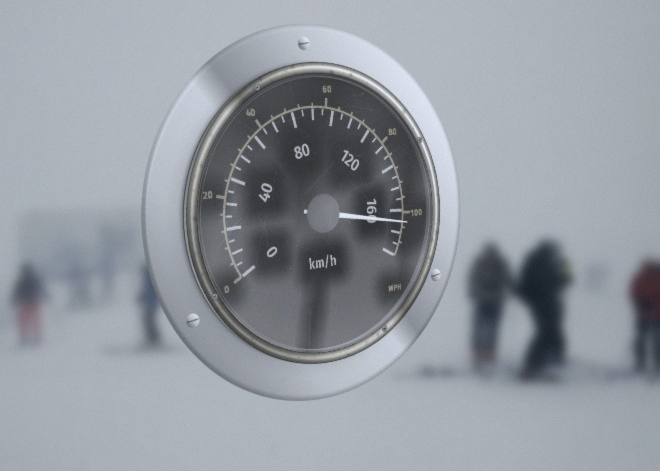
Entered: 165 km/h
